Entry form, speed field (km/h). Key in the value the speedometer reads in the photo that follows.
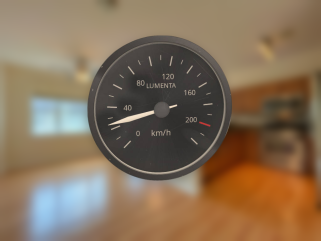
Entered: 25 km/h
